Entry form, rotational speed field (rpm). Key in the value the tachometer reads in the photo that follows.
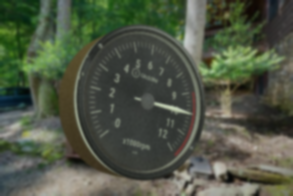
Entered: 10000 rpm
